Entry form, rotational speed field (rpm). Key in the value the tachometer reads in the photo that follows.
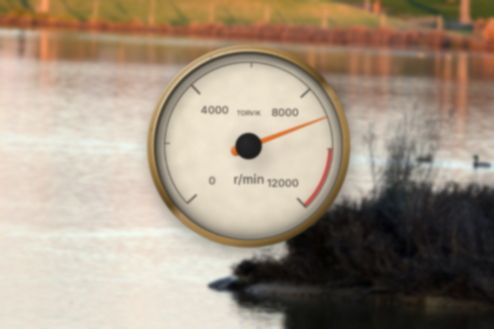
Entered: 9000 rpm
